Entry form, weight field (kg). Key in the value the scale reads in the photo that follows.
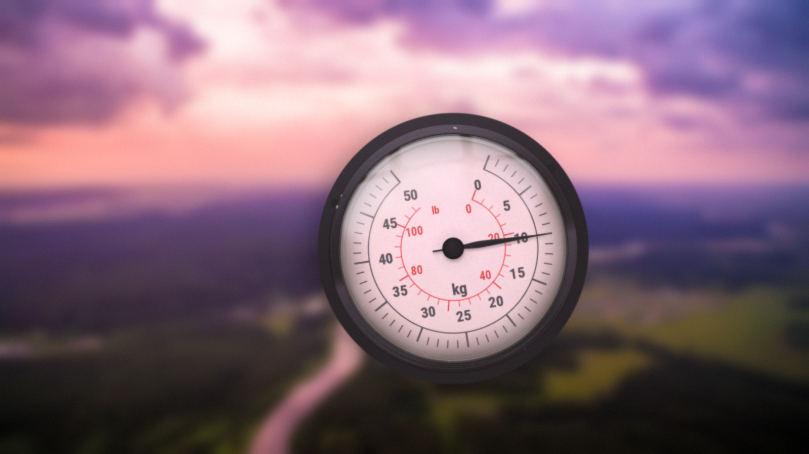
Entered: 10 kg
